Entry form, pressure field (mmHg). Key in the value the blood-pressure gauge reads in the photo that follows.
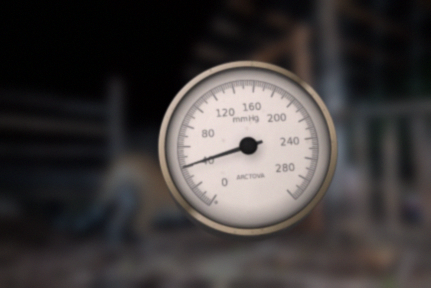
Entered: 40 mmHg
